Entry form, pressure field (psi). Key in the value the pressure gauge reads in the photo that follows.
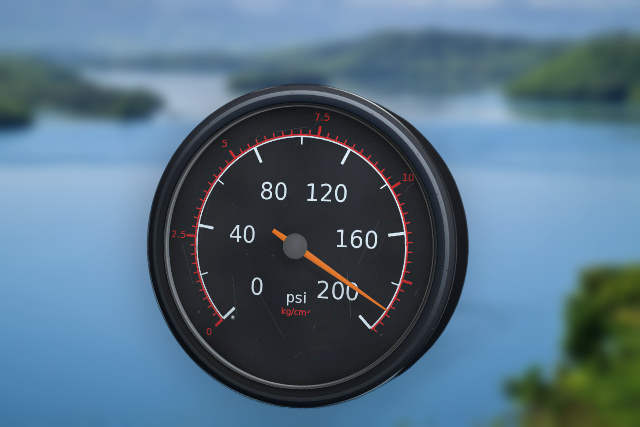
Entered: 190 psi
